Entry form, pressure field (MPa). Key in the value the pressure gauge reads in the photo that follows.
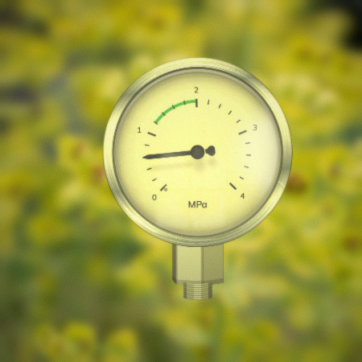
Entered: 0.6 MPa
